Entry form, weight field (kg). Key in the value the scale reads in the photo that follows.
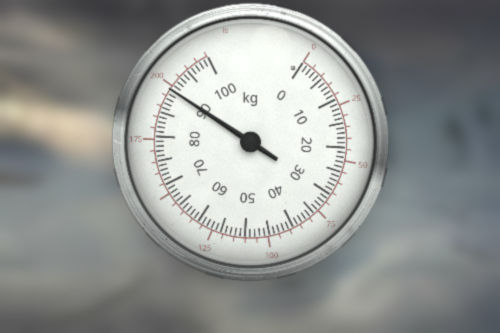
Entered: 90 kg
